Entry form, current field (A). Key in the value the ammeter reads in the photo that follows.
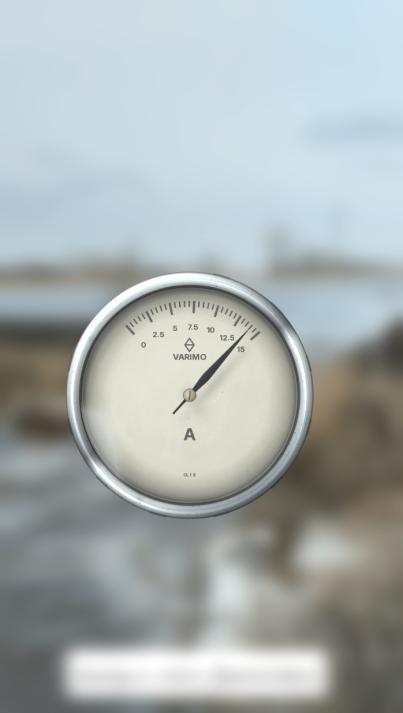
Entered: 14 A
